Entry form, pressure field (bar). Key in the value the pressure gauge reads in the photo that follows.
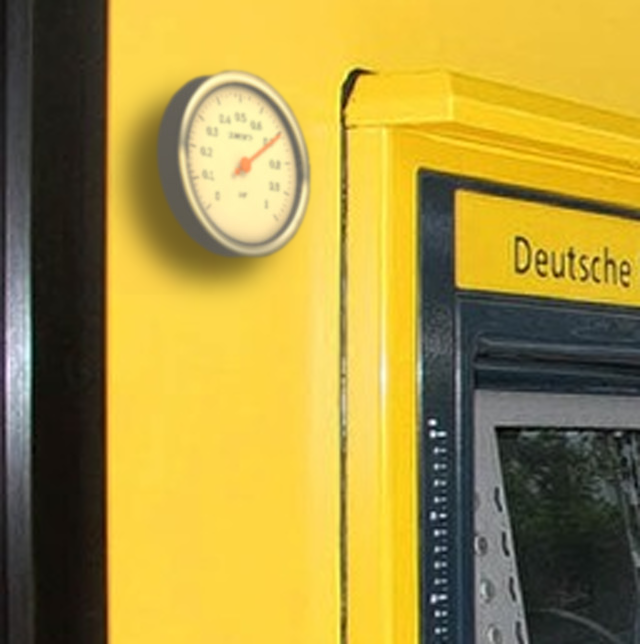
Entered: 0.7 bar
